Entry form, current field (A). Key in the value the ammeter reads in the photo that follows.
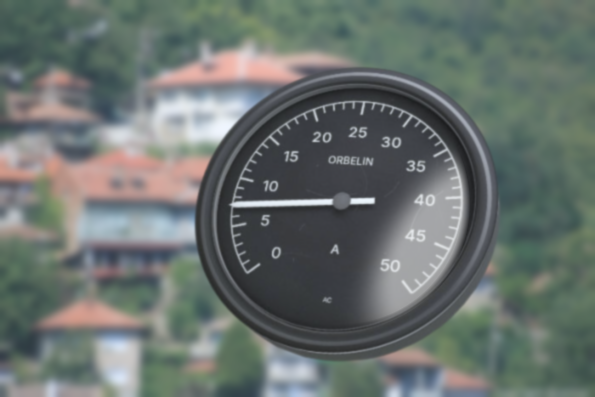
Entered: 7 A
